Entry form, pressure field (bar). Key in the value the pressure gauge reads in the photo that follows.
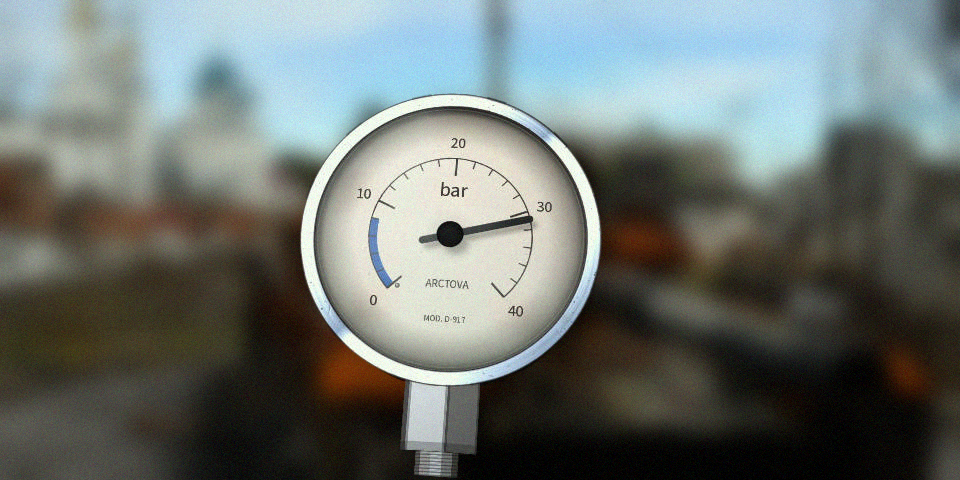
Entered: 31 bar
